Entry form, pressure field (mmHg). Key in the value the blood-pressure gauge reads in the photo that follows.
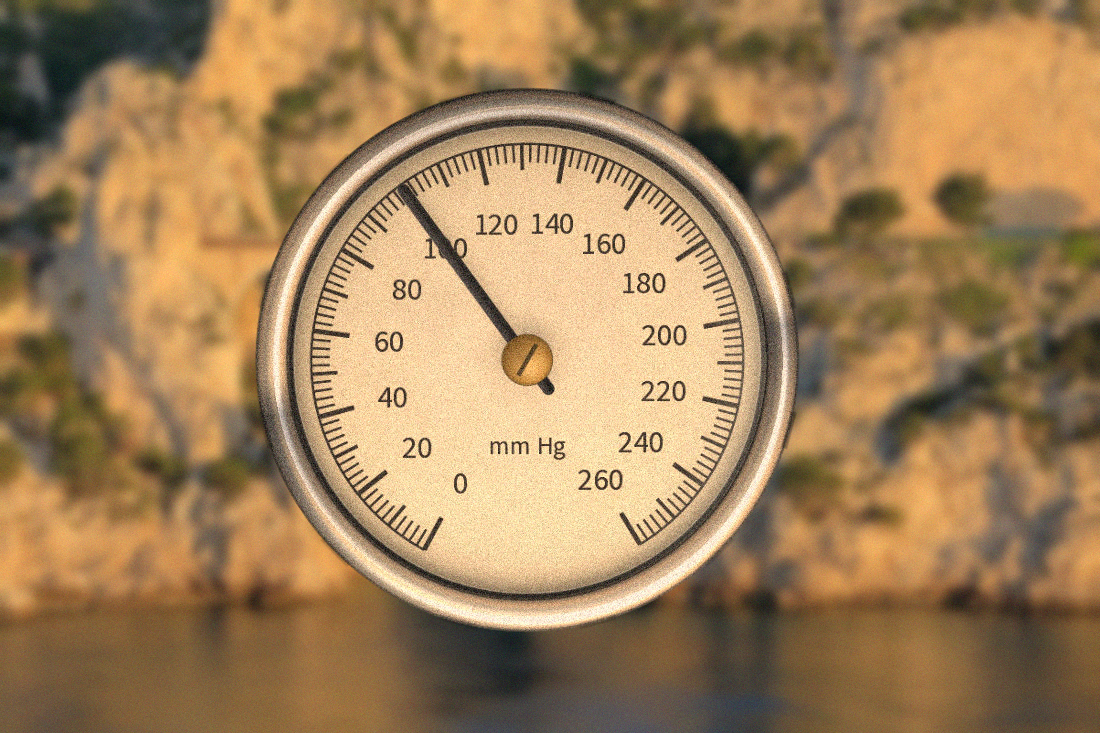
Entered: 100 mmHg
